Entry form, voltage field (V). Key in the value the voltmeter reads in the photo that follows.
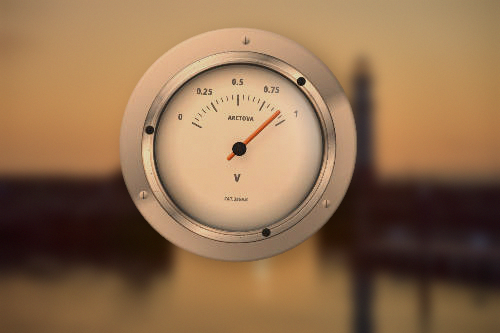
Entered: 0.9 V
